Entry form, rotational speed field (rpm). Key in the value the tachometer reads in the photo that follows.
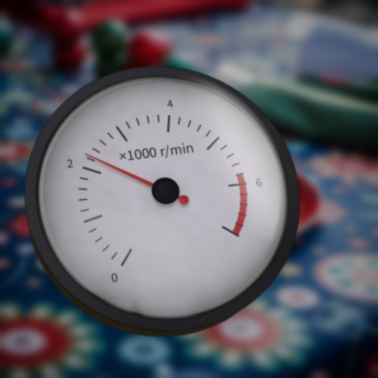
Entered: 2200 rpm
